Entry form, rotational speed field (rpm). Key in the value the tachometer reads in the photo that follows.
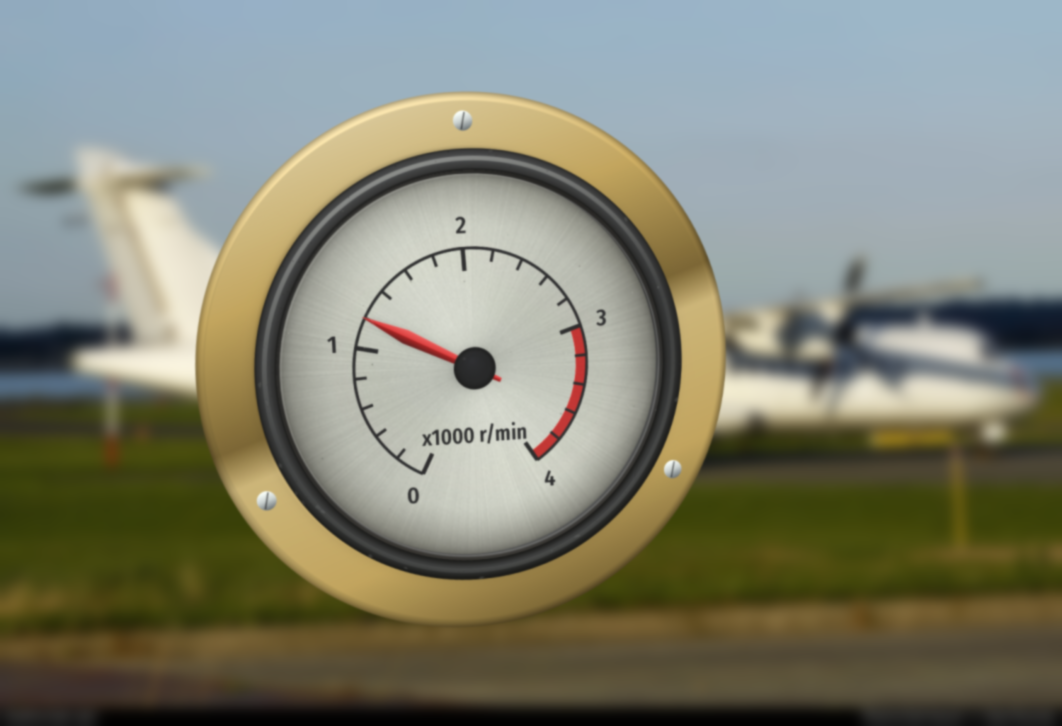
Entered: 1200 rpm
